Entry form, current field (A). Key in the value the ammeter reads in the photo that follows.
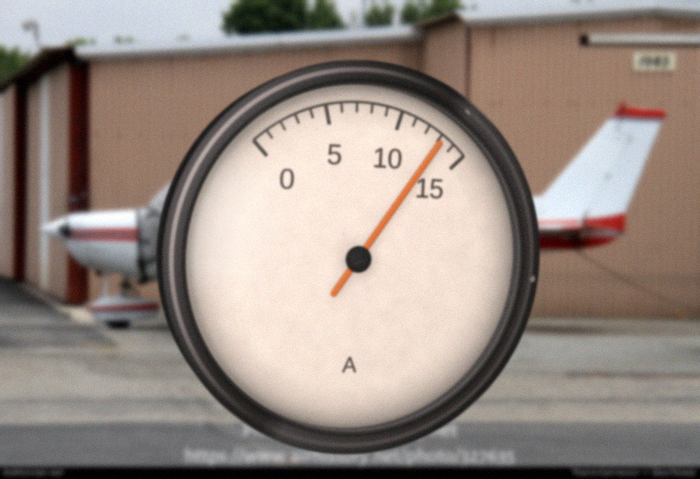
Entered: 13 A
